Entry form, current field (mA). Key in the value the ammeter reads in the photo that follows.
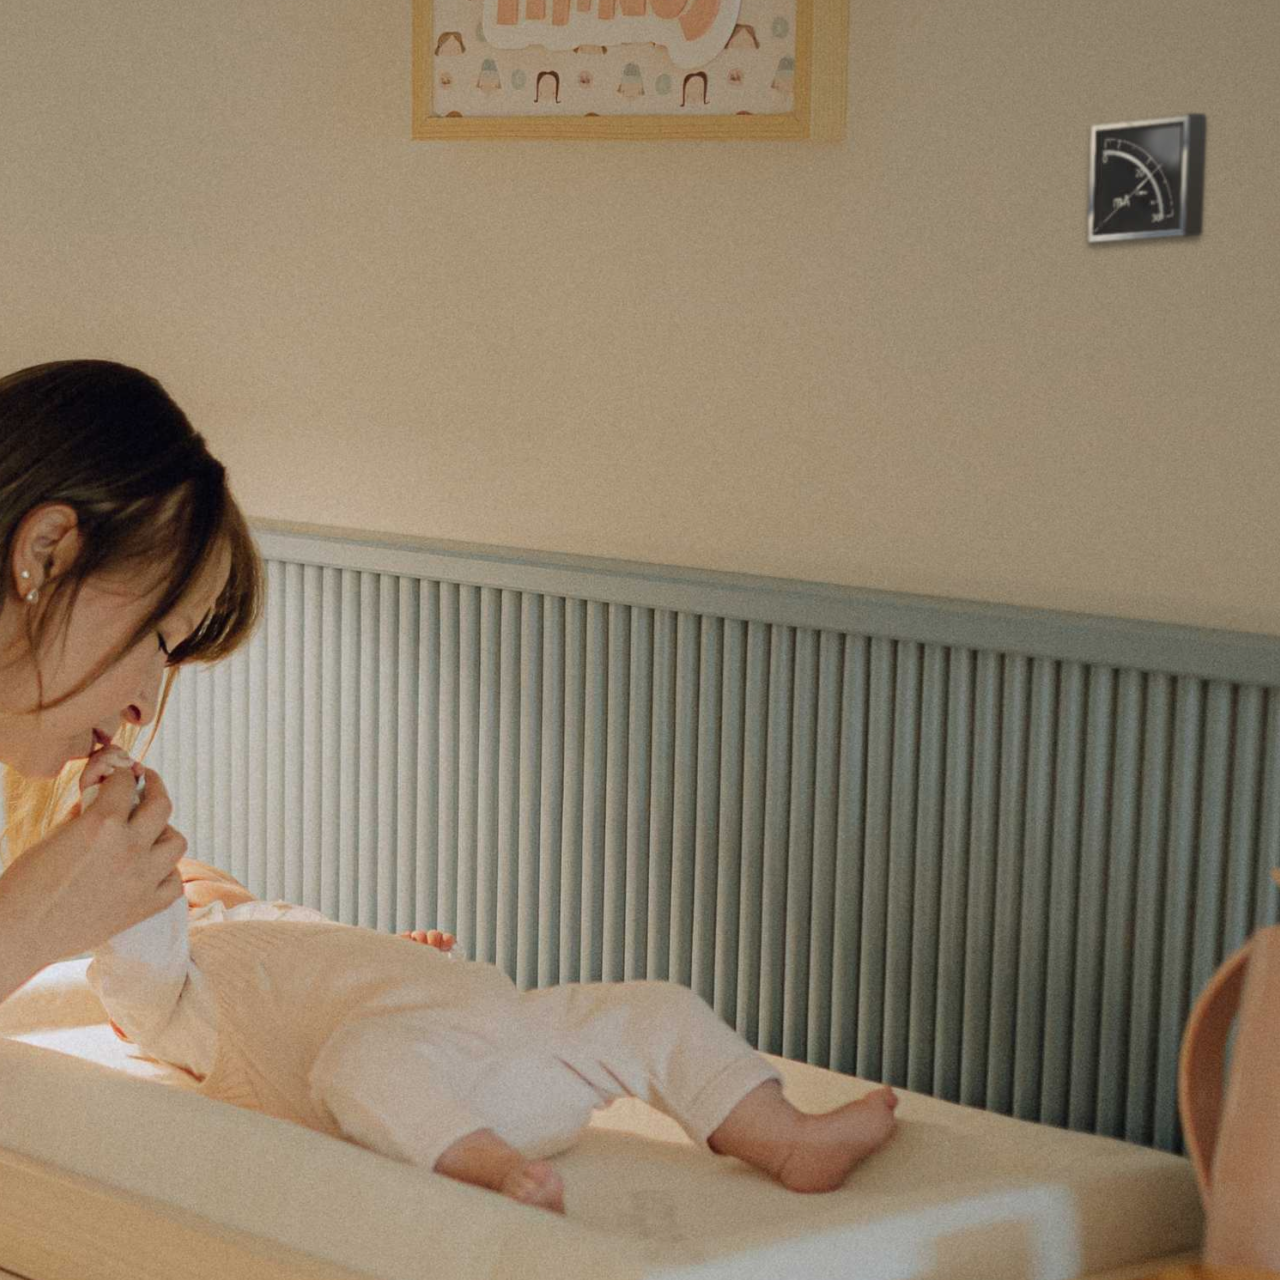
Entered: 22.5 mA
